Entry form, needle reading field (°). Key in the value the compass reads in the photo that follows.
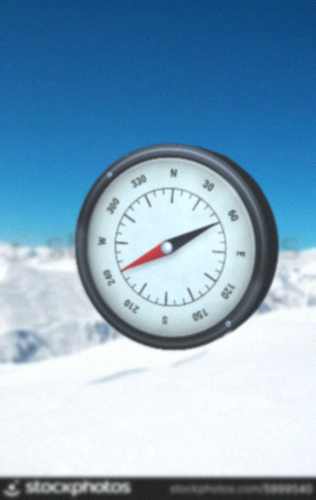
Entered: 240 °
